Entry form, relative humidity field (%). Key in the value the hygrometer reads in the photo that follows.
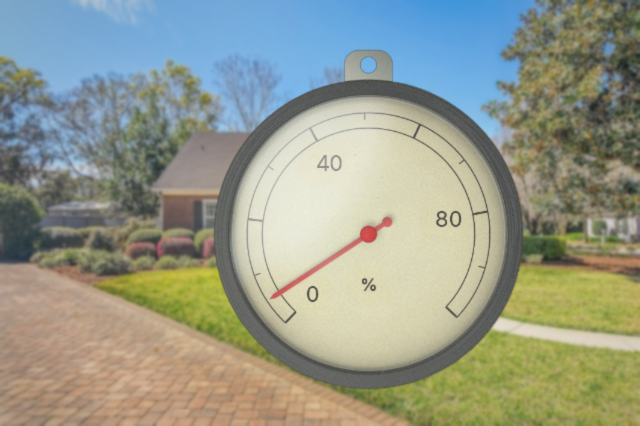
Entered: 5 %
